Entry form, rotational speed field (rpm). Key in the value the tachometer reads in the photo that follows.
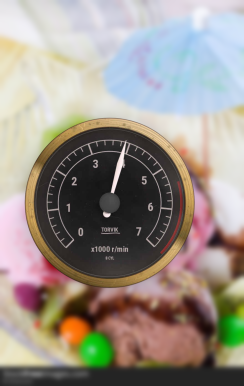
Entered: 3900 rpm
